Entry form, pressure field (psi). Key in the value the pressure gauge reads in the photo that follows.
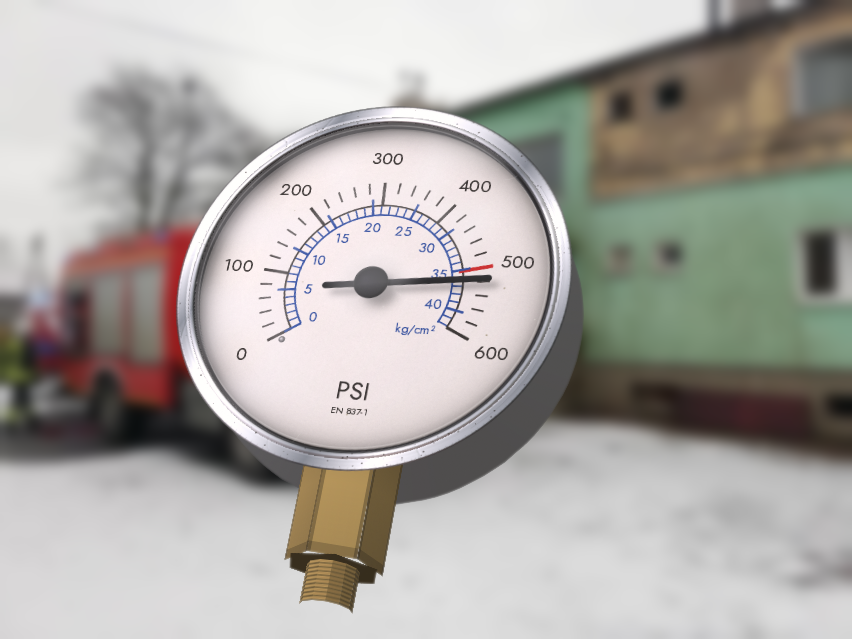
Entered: 520 psi
